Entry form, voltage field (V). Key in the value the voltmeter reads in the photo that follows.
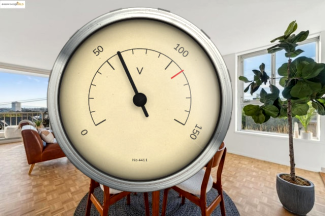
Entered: 60 V
